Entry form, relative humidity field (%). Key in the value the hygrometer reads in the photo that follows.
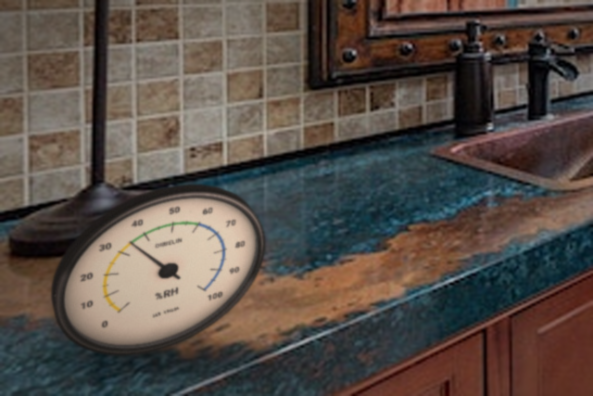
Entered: 35 %
